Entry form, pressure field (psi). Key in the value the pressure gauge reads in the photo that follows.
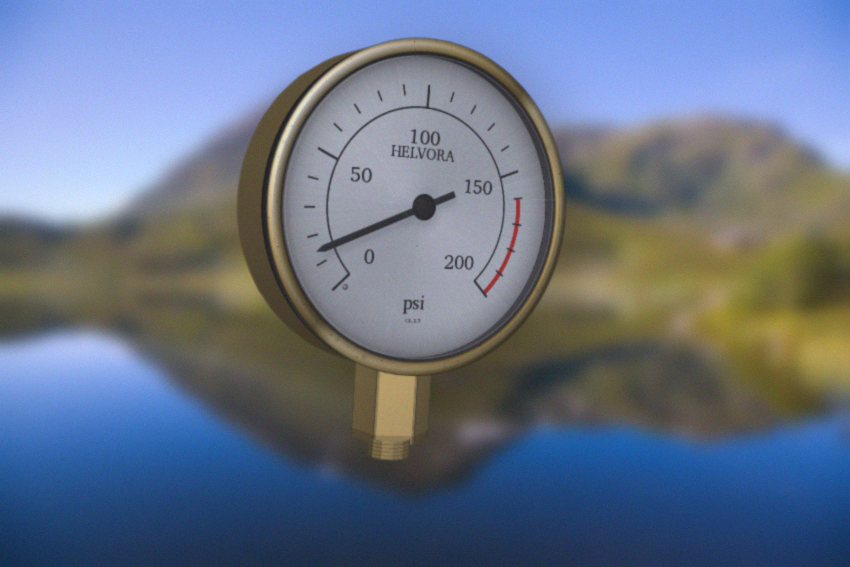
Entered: 15 psi
